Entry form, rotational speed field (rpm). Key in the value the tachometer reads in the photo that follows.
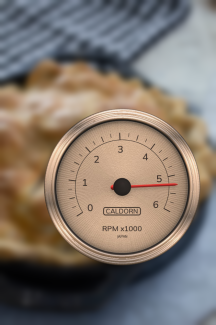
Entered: 5250 rpm
